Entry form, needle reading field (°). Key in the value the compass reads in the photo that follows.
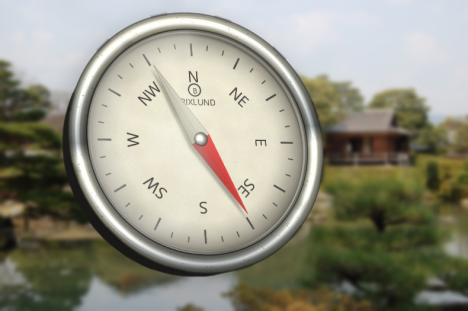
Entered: 150 °
